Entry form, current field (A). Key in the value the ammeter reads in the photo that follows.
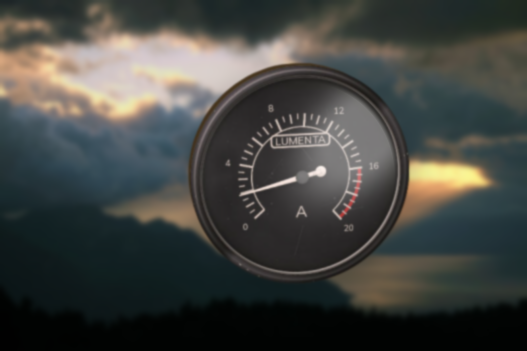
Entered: 2 A
